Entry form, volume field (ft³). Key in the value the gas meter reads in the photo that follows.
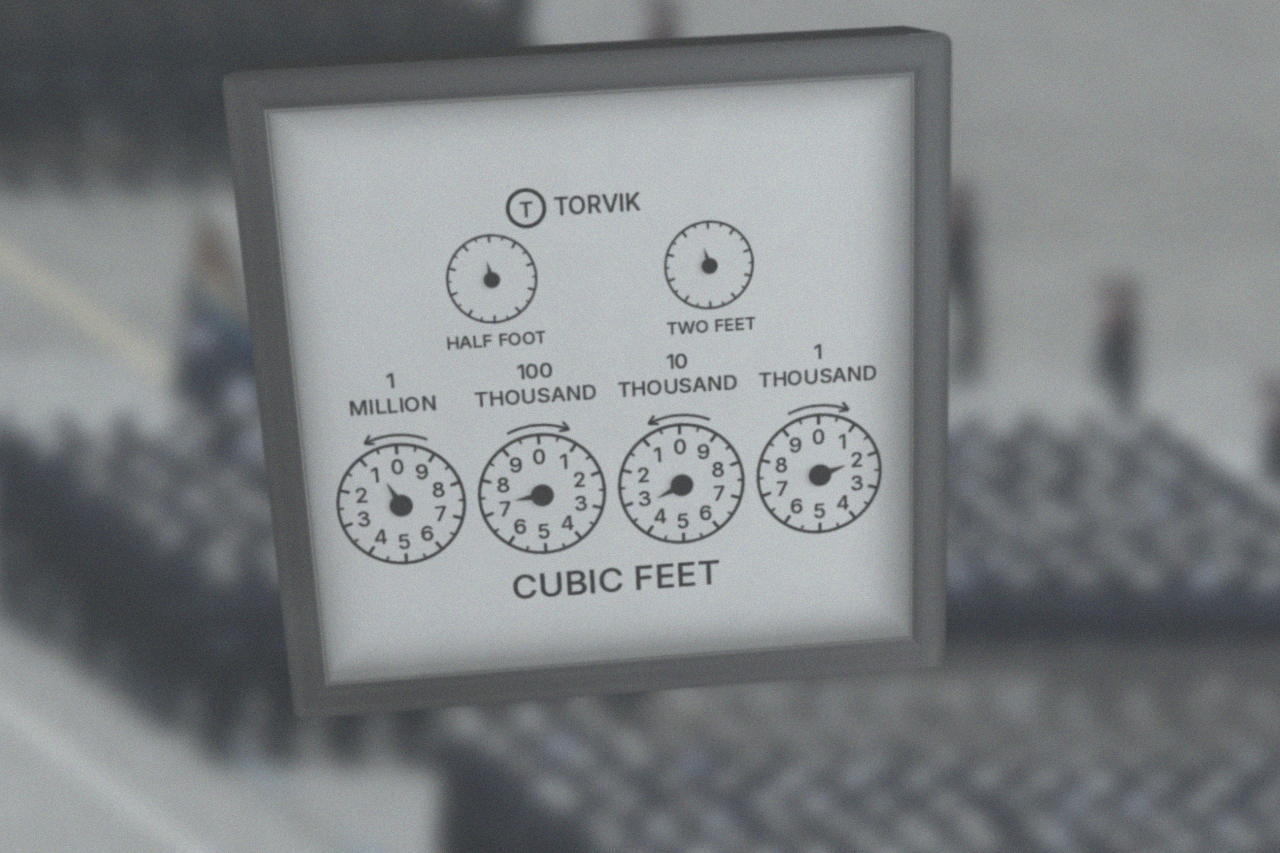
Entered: 73200 ft³
